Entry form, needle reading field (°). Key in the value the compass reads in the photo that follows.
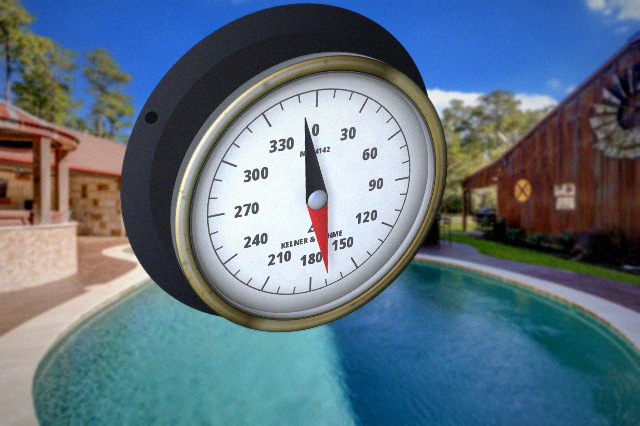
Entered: 170 °
